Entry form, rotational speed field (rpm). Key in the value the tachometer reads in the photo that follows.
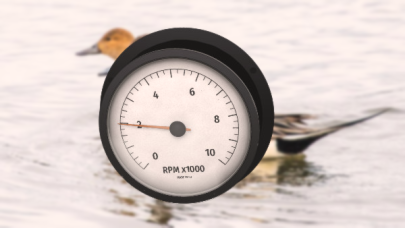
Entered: 2000 rpm
